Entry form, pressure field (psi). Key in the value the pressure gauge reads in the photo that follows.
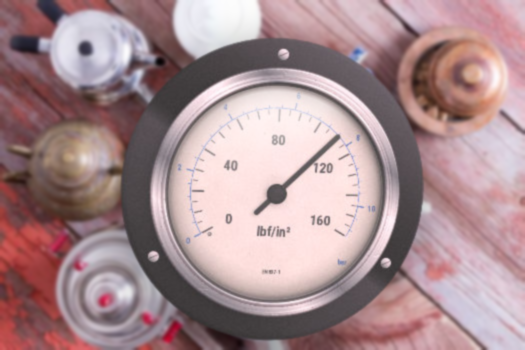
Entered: 110 psi
